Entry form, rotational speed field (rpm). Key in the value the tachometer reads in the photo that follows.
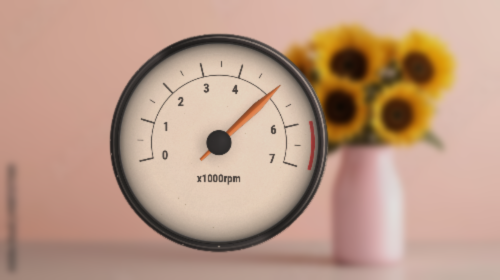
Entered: 5000 rpm
